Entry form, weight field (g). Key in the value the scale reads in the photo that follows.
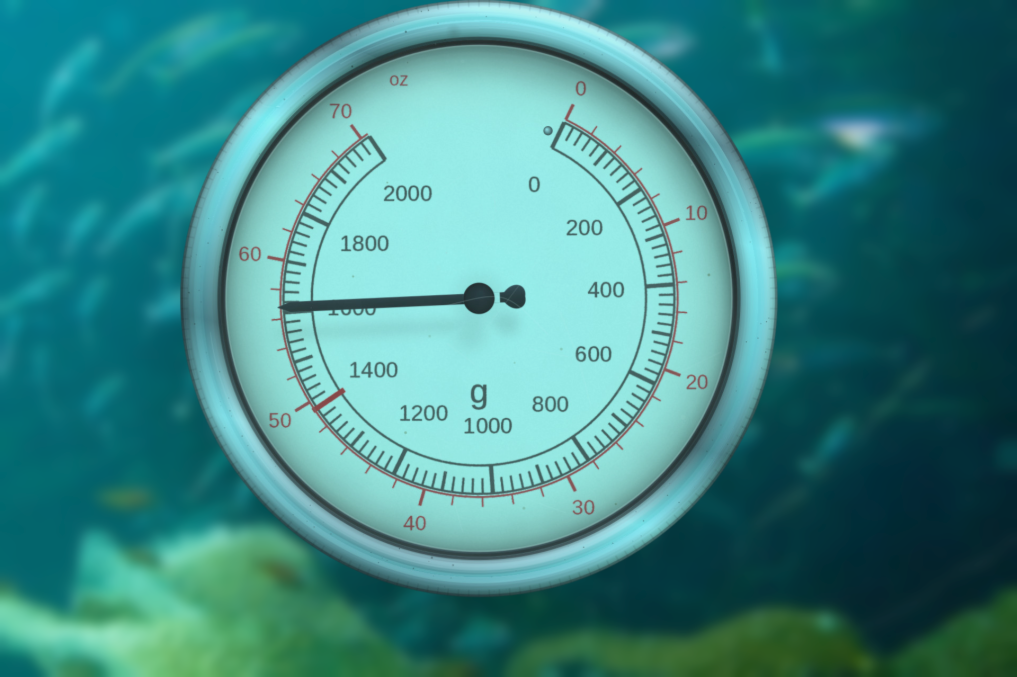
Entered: 1610 g
